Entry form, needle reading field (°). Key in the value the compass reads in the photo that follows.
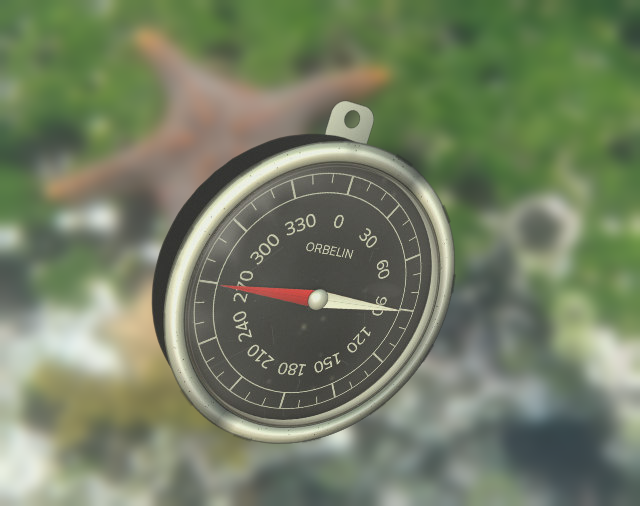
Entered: 270 °
